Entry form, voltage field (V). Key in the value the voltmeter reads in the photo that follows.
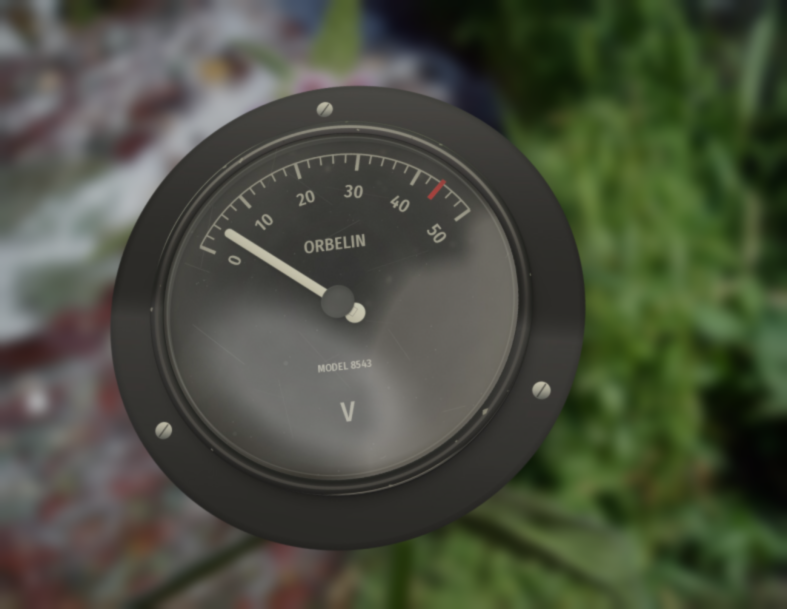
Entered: 4 V
